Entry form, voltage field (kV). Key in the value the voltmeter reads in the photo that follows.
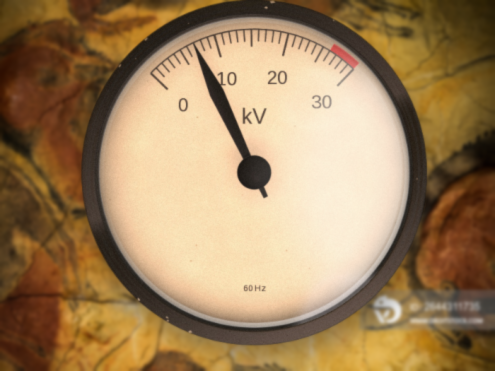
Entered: 7 kV
